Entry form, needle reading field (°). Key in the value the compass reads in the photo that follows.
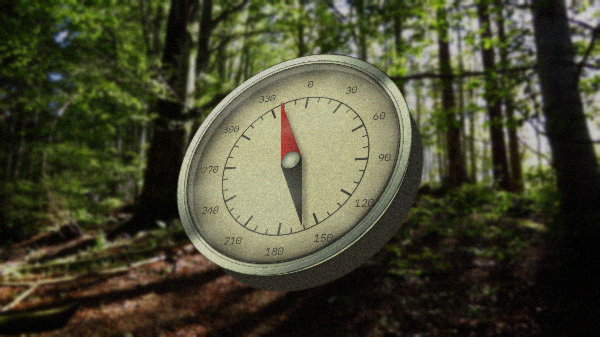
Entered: 340 °
